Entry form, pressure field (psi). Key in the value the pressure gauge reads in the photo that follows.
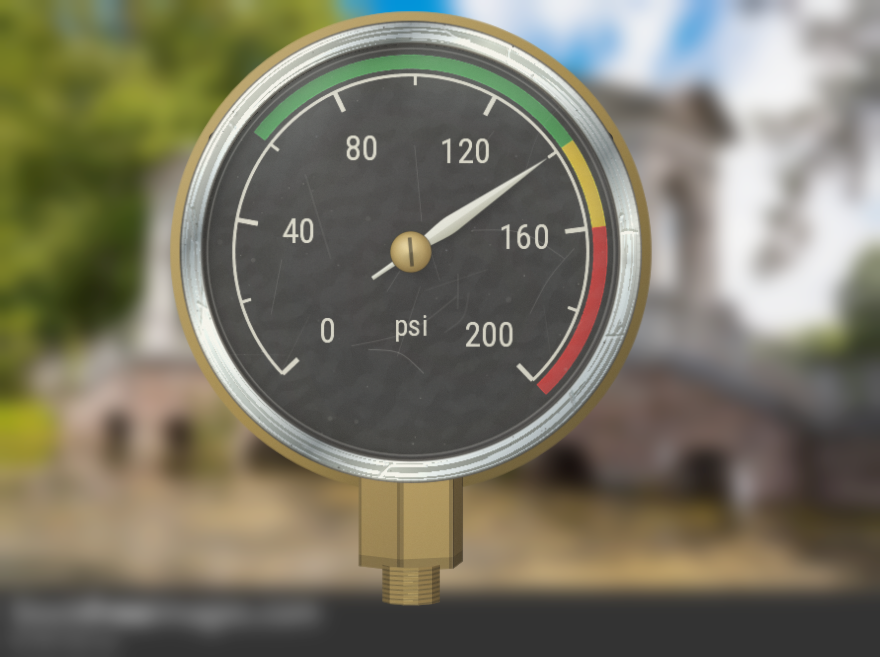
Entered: 140 psi
